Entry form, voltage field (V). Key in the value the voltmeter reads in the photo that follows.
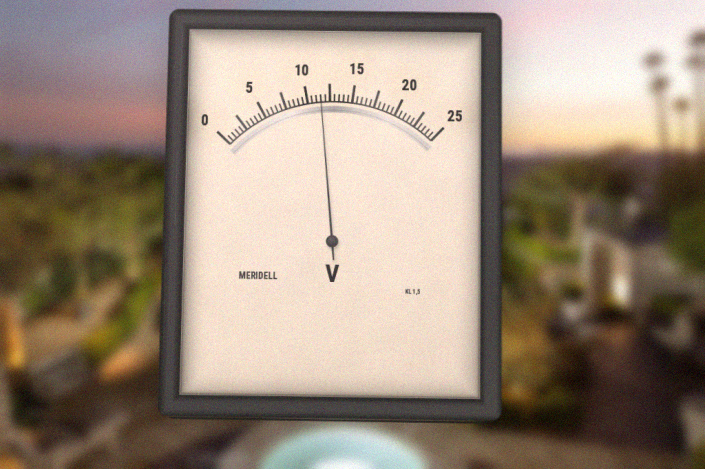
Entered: 11.5 V
